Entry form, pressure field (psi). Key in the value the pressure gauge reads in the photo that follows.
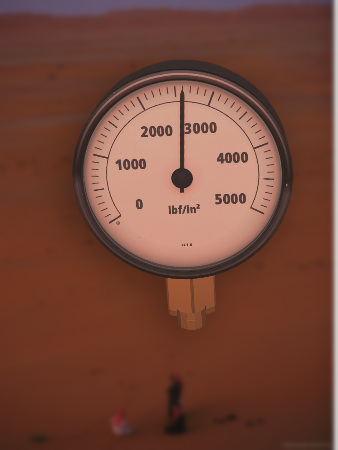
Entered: 2600 psi
